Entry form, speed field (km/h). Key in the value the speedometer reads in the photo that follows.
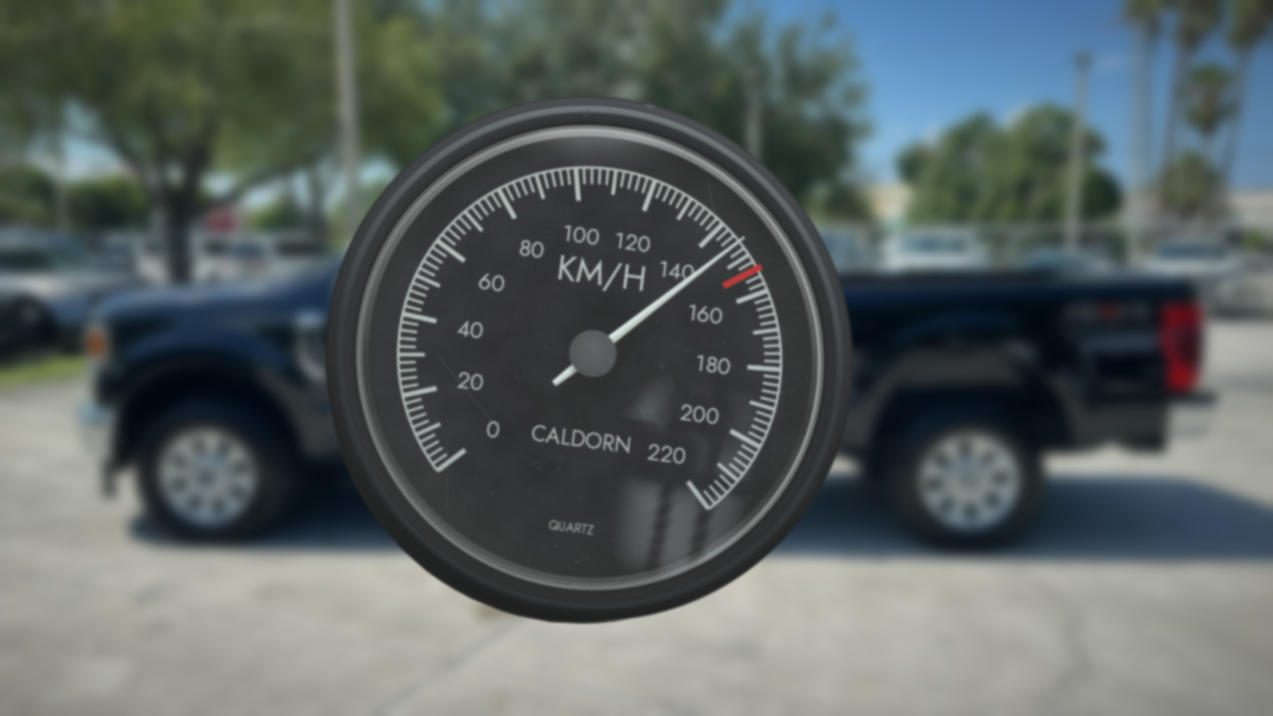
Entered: 146 km/h
